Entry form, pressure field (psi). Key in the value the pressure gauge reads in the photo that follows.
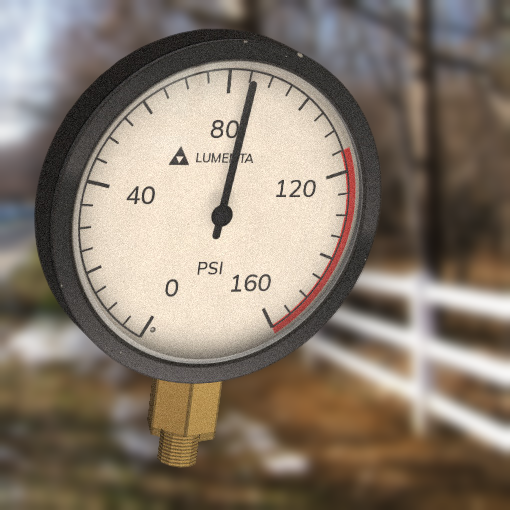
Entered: 85 psi
